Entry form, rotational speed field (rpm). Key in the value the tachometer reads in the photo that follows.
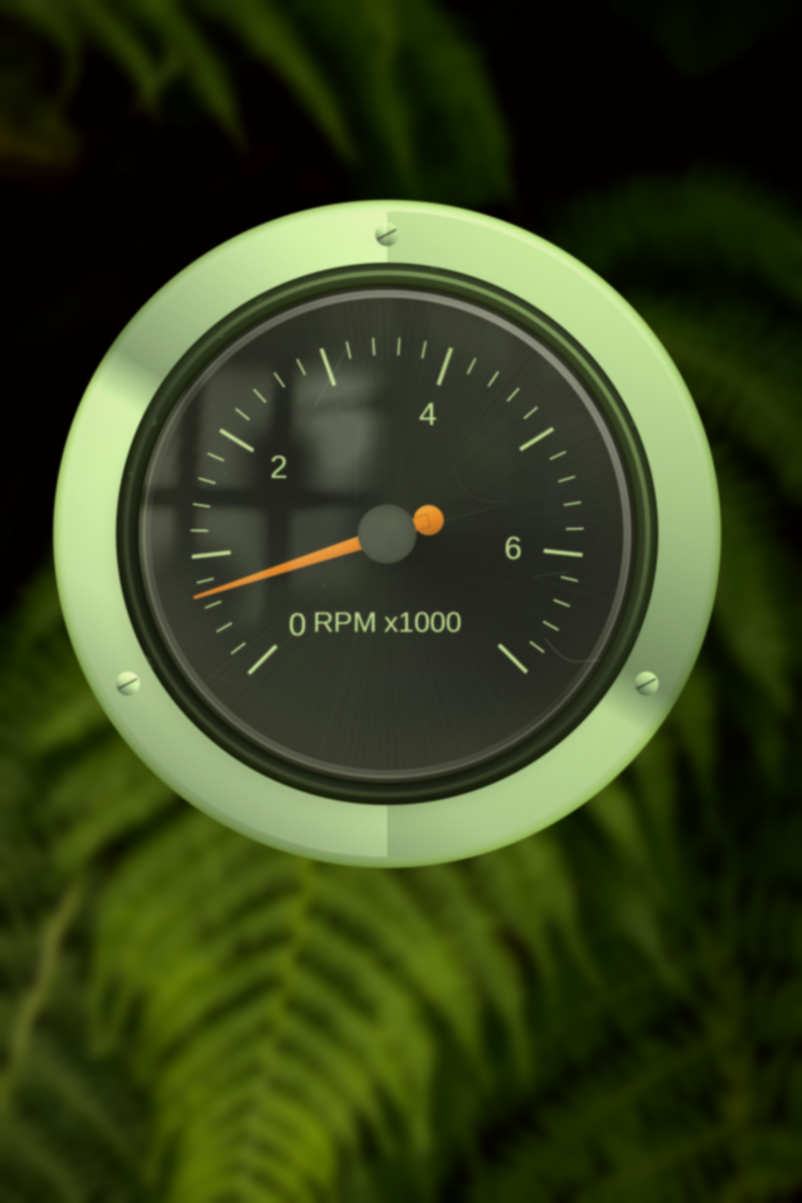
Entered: 700 rpm
